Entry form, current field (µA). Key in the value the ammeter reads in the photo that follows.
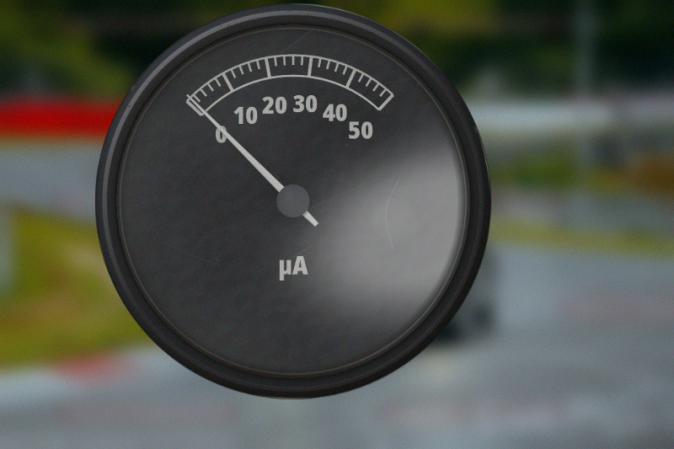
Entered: 1 µA
